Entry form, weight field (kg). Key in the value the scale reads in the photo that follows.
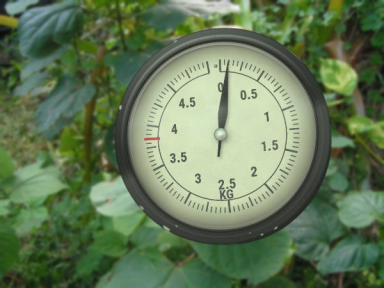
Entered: 0.1 kg
